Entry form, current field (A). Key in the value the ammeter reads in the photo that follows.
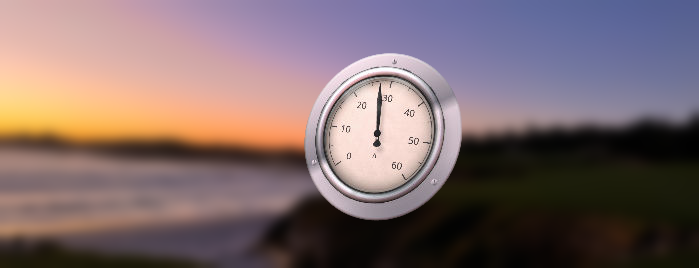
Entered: 27.5 A
